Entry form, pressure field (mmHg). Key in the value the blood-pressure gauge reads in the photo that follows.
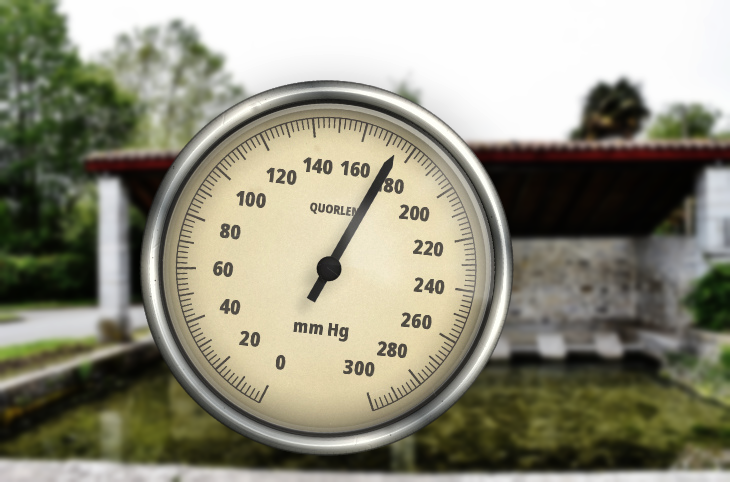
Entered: 174 mmHg
